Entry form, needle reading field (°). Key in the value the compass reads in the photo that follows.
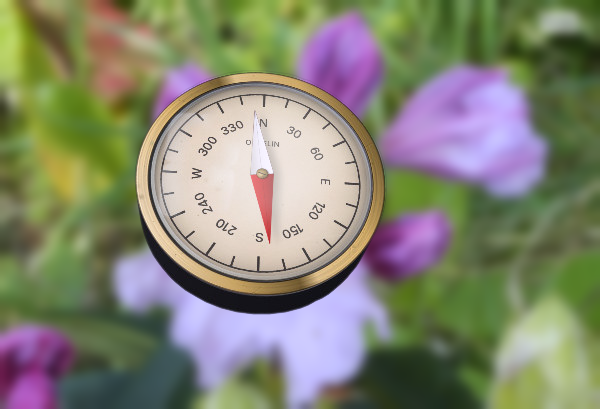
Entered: 172.5 °
